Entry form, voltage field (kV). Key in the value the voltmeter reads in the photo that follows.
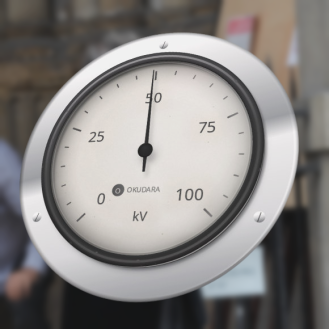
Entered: 50 kV
